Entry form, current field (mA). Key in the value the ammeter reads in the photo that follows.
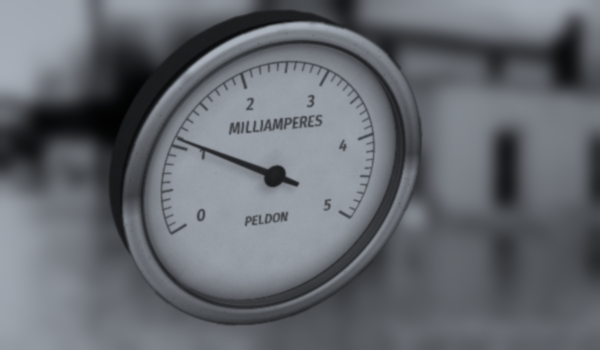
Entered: 1.1 mA
